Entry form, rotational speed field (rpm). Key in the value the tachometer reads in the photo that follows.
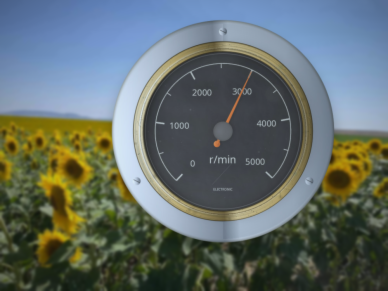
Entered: 3000 rpm
